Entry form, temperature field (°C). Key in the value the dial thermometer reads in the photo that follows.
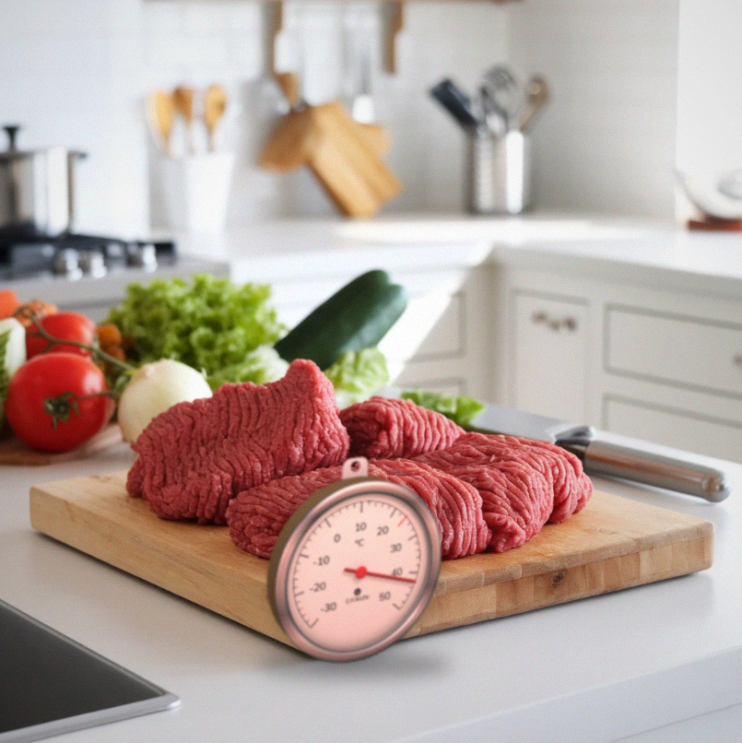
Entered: 42 °C
